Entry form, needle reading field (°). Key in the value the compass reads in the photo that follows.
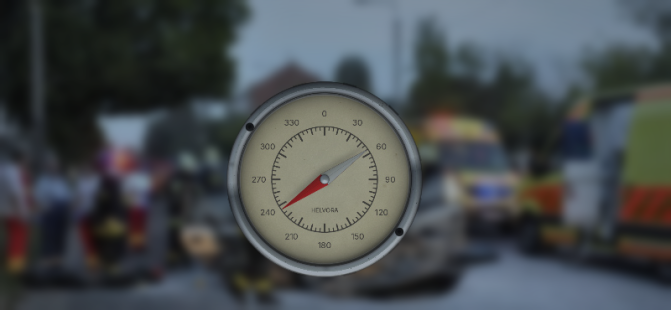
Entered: 235 °
